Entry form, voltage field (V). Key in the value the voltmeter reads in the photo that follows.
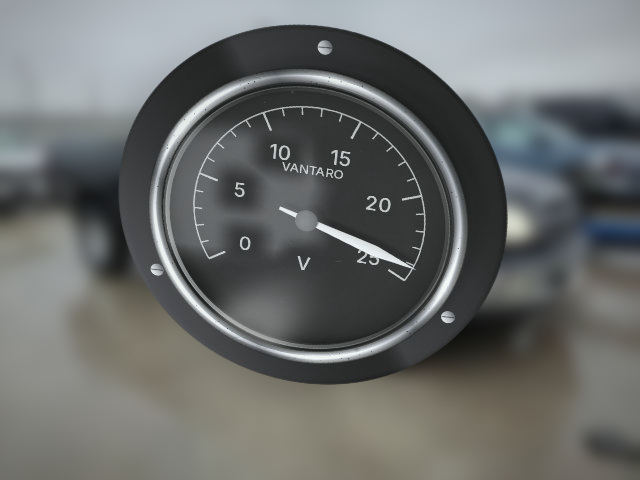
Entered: 24 V
